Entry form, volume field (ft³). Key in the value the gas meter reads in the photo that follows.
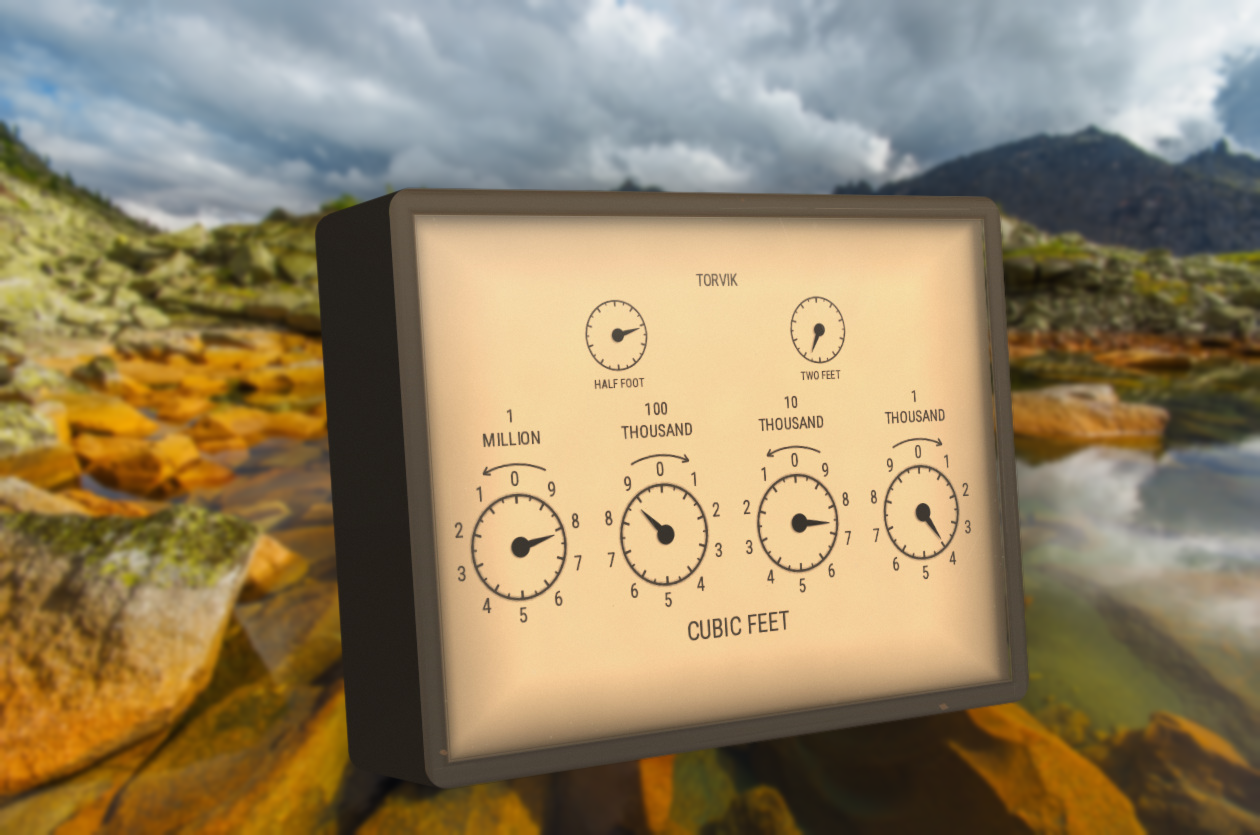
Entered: 787400 ft³
